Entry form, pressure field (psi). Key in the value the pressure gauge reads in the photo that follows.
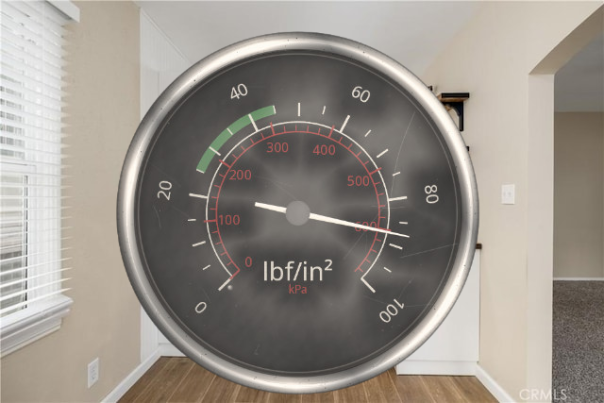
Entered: 87.5 psi
